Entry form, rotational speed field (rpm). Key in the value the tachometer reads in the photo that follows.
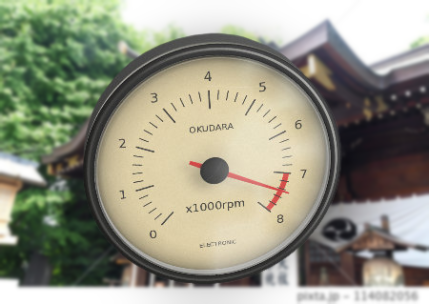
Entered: 7400 rpm
